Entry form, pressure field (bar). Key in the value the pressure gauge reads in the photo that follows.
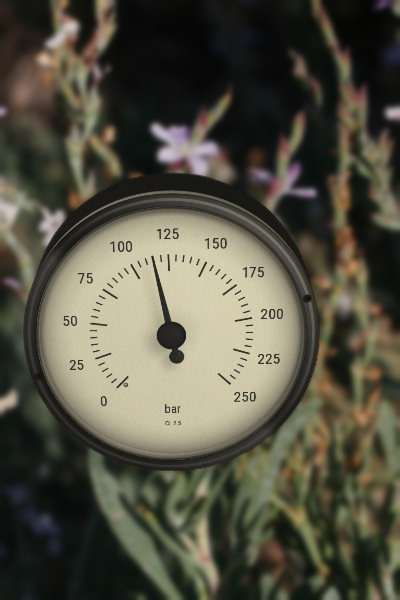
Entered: 115 bar
